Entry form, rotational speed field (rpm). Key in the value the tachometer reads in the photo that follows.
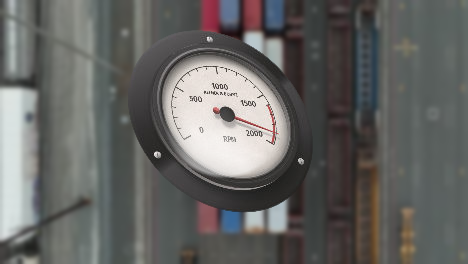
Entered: 1900 rpm
